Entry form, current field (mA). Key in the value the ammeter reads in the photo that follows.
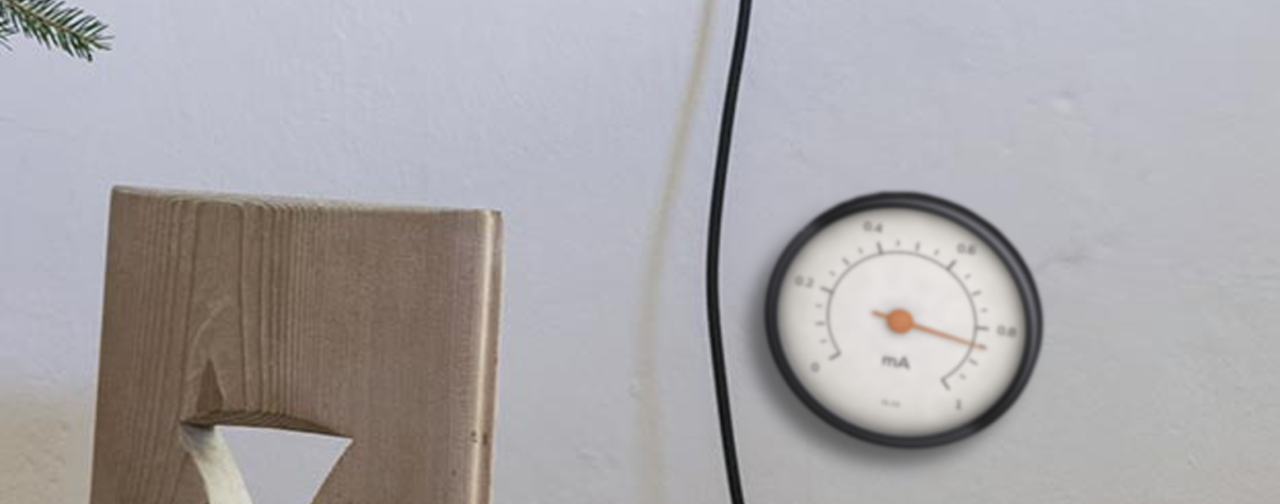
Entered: 0.85 mA
